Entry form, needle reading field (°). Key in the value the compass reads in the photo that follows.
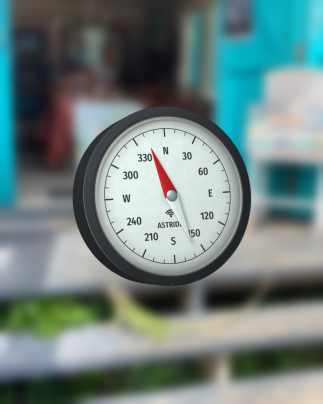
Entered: 340 °
